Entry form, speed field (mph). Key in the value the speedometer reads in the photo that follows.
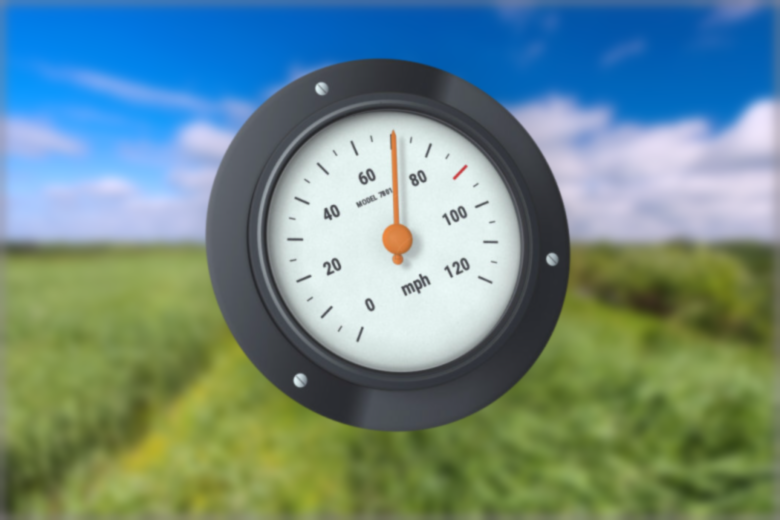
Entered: 70 mph
